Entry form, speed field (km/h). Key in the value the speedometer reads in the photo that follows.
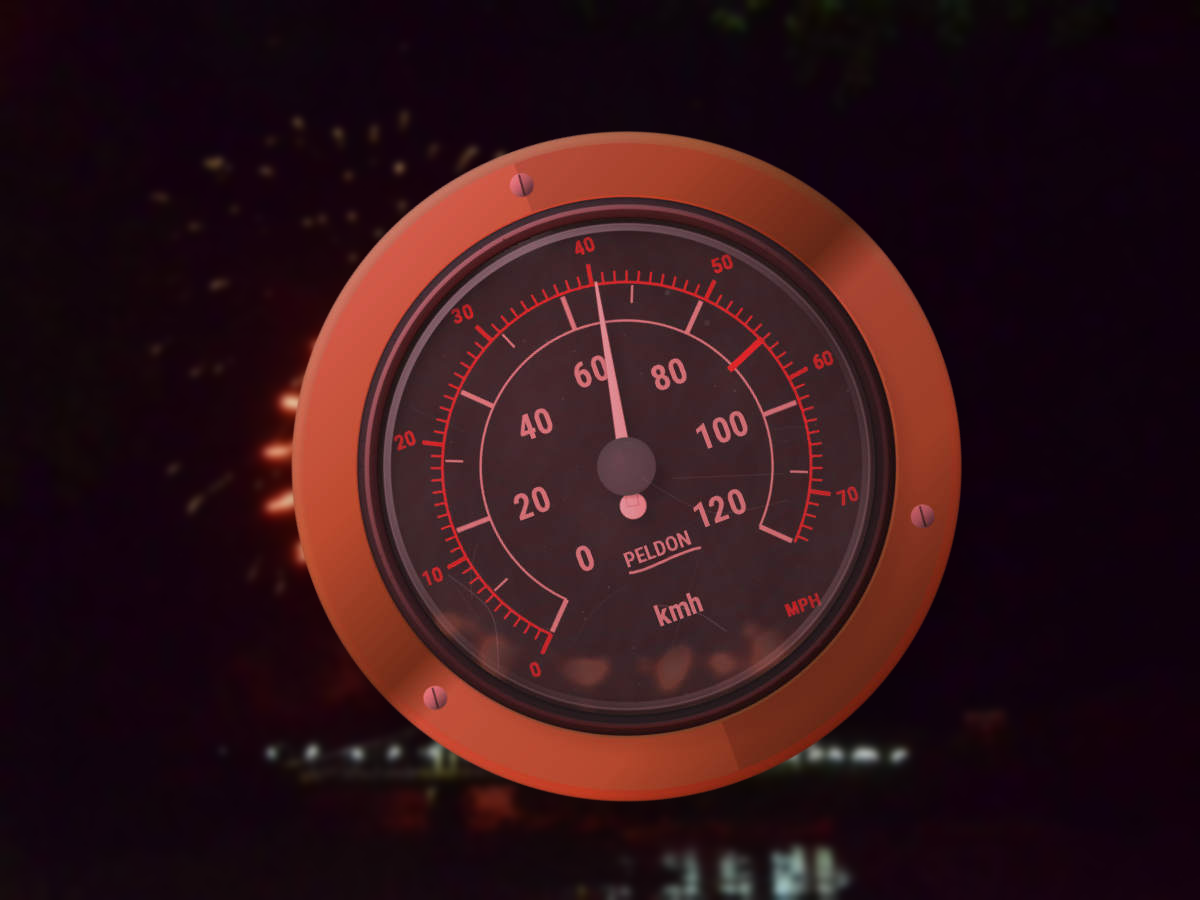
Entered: 65 km/h
